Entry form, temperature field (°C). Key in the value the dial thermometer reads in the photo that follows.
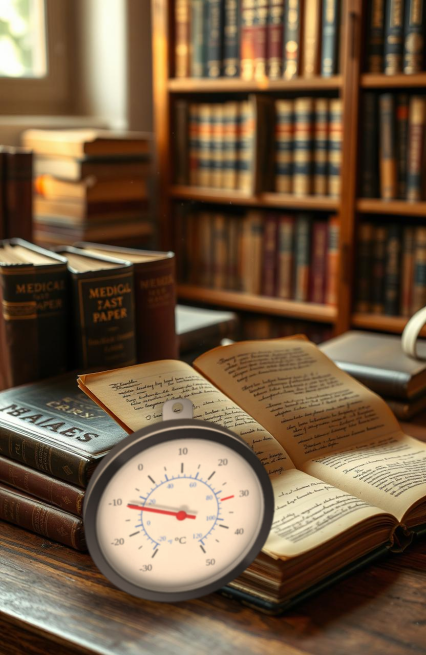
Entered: -10 °C
